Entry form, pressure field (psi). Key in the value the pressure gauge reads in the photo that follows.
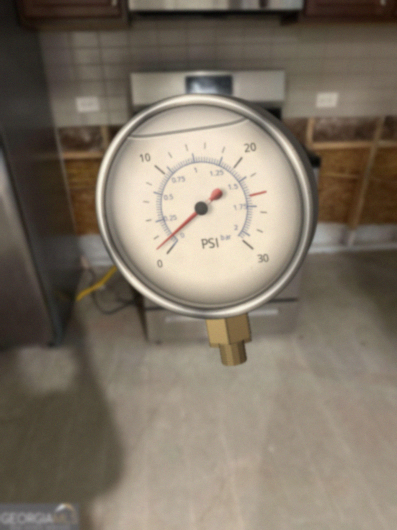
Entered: 1 psi
